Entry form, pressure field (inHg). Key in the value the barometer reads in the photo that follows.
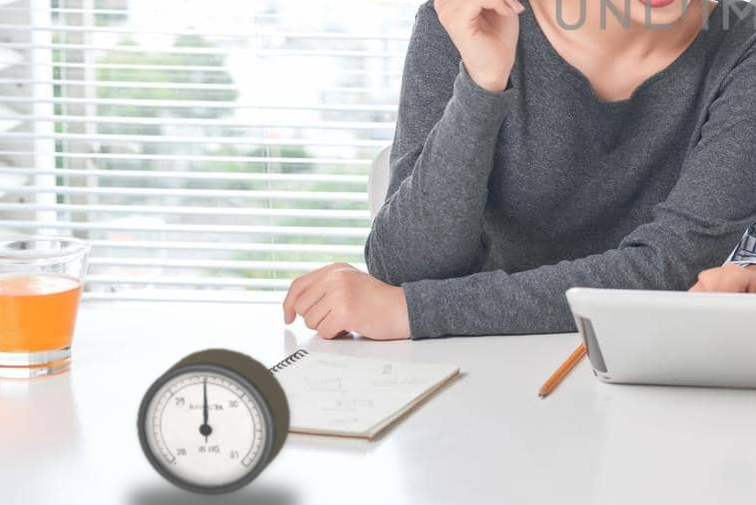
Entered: 29.5 inHg
